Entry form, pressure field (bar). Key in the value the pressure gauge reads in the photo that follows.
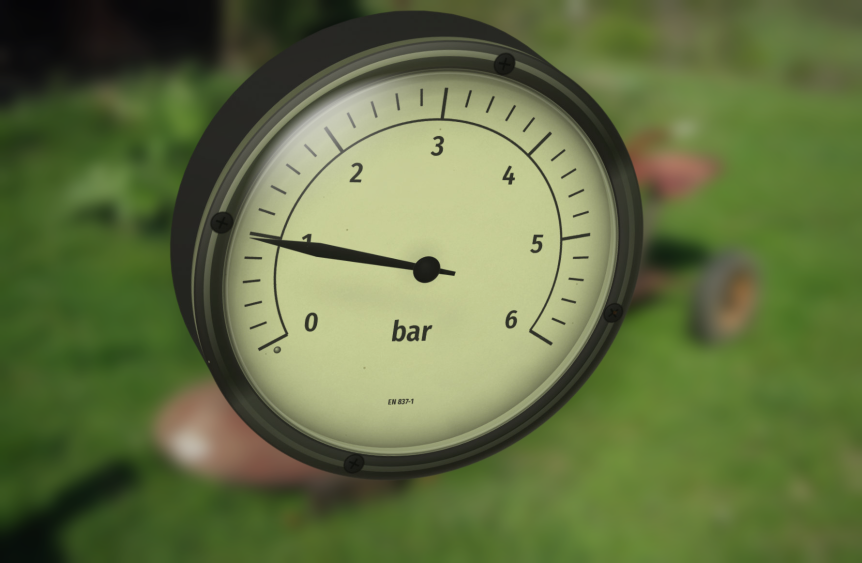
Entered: 1 bar
